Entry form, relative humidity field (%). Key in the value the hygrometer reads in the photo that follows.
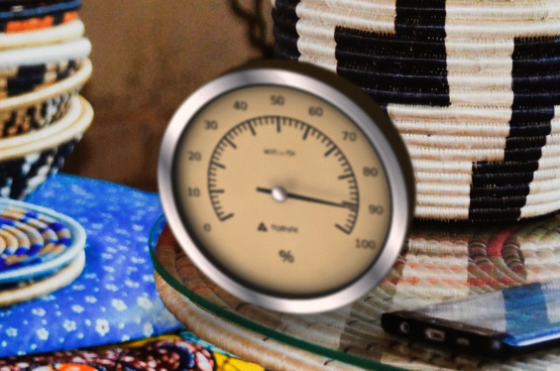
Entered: 90 %
